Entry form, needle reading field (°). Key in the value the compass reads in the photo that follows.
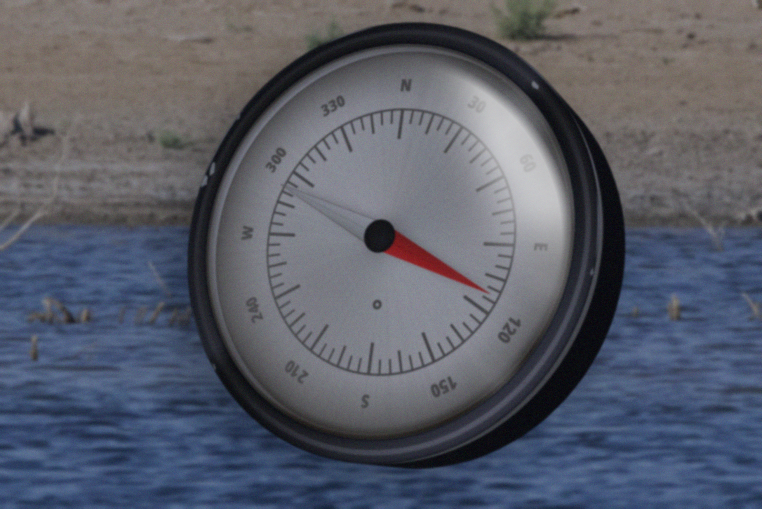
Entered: 112.5 °
